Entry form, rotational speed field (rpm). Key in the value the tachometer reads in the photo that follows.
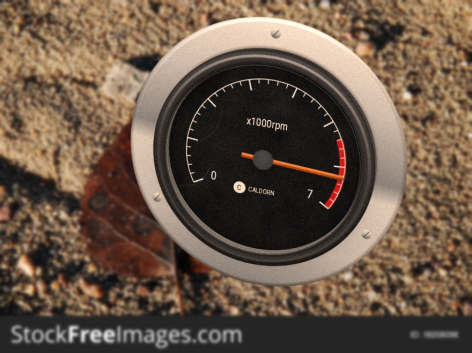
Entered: 6200 rpm
